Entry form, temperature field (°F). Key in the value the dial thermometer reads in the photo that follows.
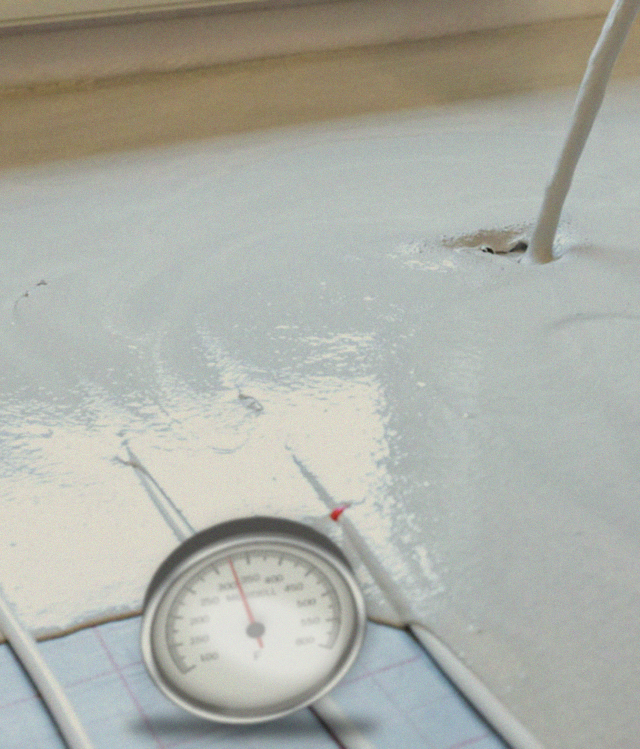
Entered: 325 °F
